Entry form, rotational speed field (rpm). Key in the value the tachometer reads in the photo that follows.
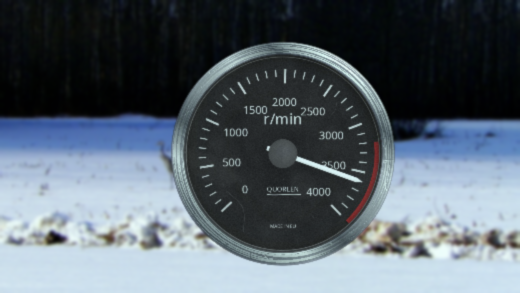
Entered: 3600 rpm
